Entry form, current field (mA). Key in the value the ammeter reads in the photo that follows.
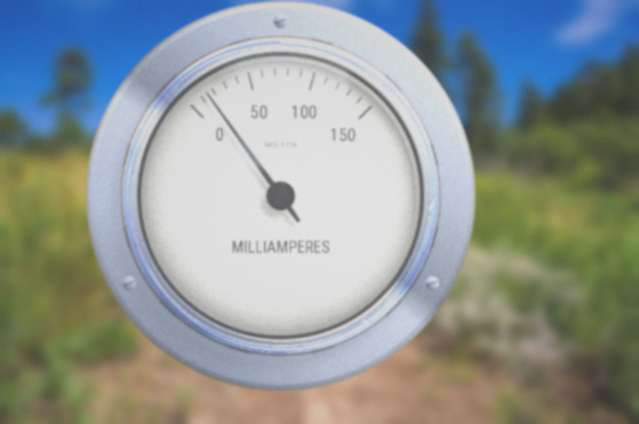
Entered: 15 mA
